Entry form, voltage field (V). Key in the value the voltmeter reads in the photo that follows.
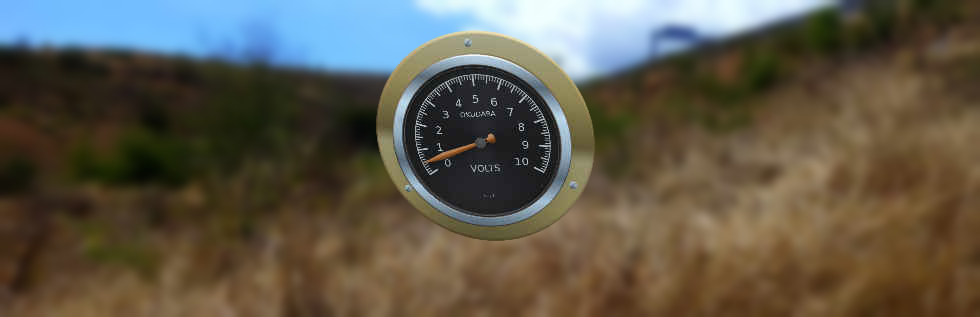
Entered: 0.5 V
